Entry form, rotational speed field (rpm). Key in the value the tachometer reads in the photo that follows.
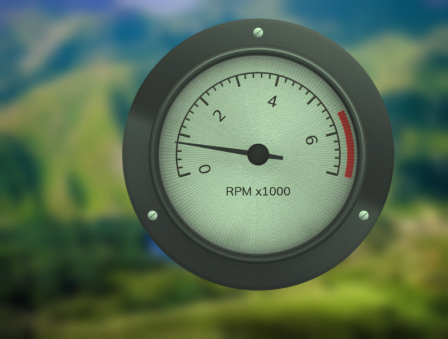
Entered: 800 rpm
